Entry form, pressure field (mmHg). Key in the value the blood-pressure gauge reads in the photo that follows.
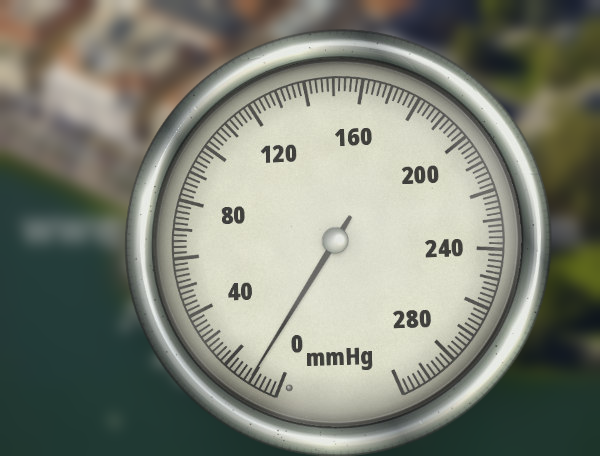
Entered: 10 mmHg
